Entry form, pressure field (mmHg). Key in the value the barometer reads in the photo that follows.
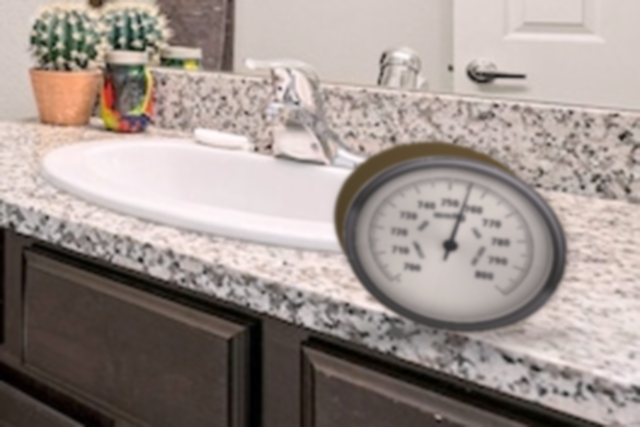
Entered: 755 mmHg
